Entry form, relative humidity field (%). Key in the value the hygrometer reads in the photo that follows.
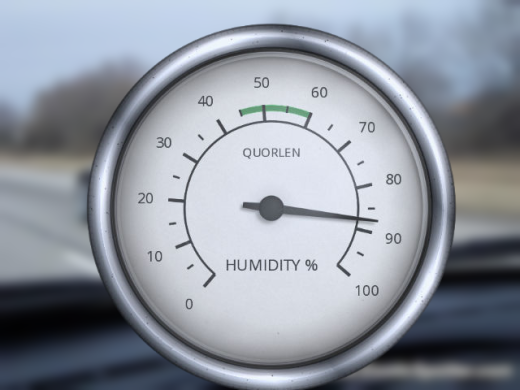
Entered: 87.5 %
